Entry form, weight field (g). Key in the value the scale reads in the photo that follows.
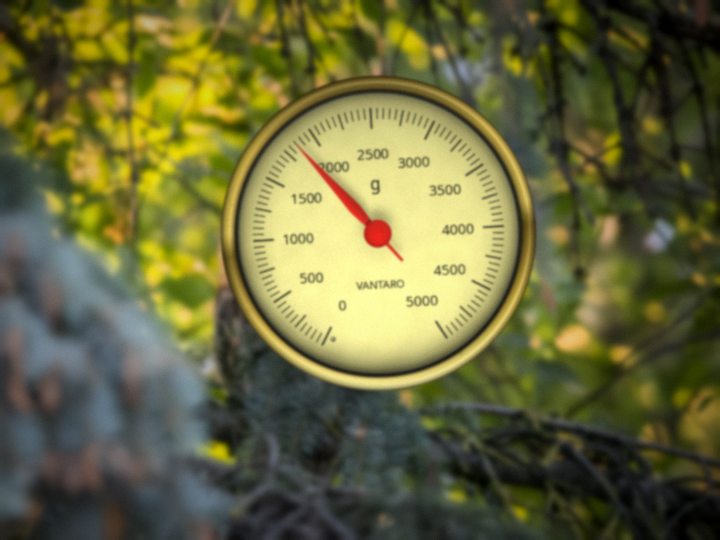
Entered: 1850 g
